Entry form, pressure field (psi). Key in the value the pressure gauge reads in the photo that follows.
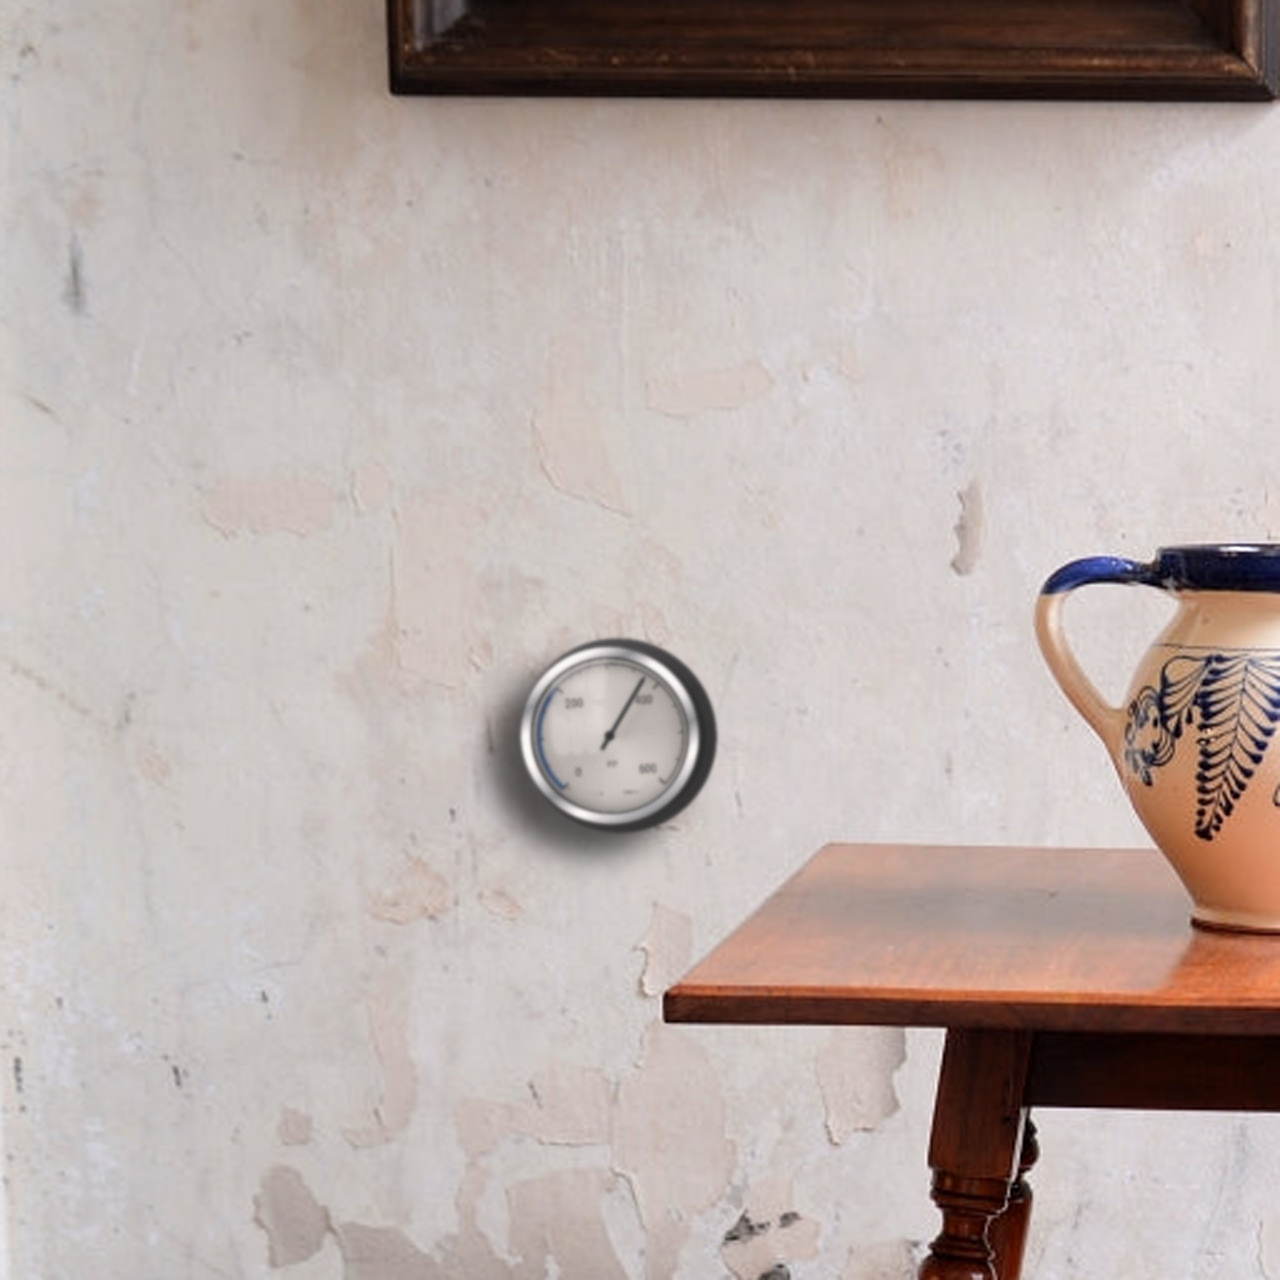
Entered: 375 psi
